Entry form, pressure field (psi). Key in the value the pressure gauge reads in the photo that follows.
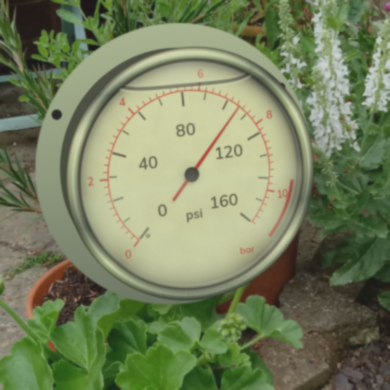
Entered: 105 psi
